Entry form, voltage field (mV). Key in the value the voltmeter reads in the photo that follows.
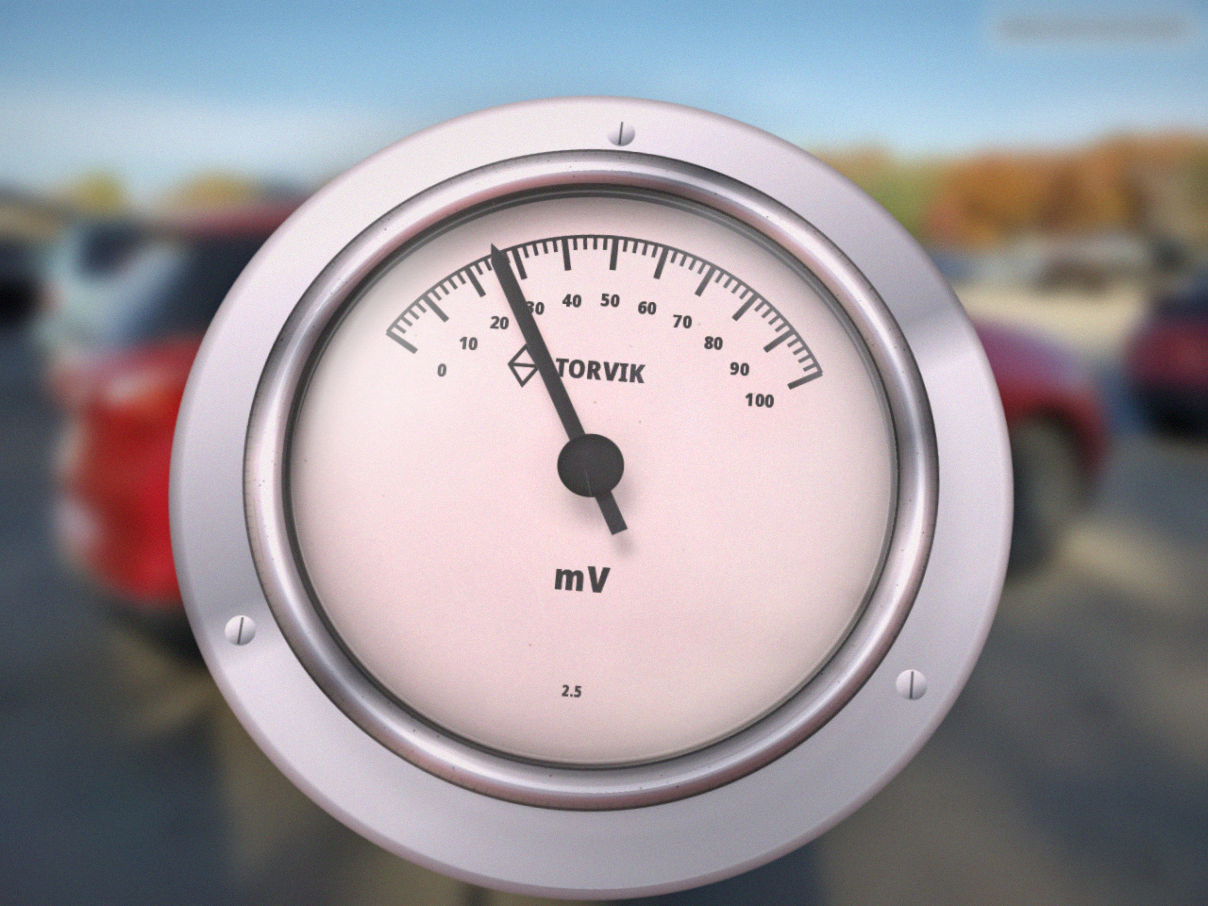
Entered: 26 mV
